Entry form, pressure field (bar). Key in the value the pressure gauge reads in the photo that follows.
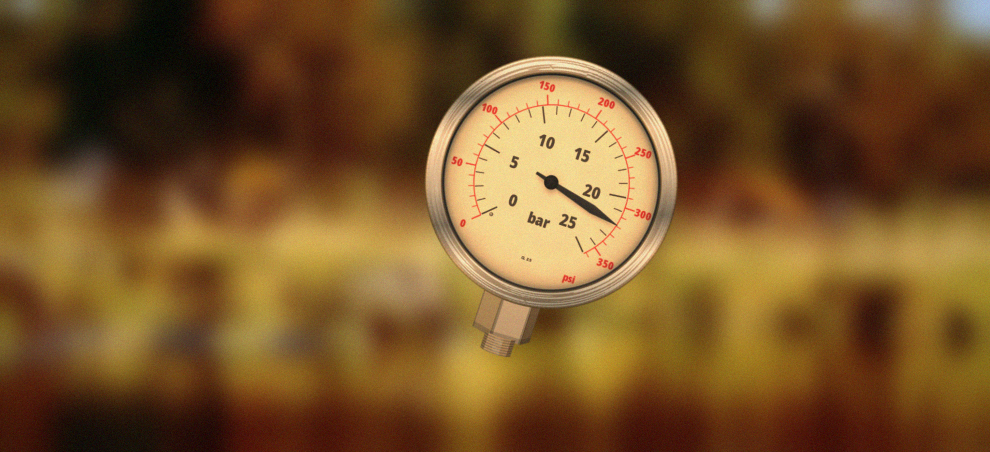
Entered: 22 bar
